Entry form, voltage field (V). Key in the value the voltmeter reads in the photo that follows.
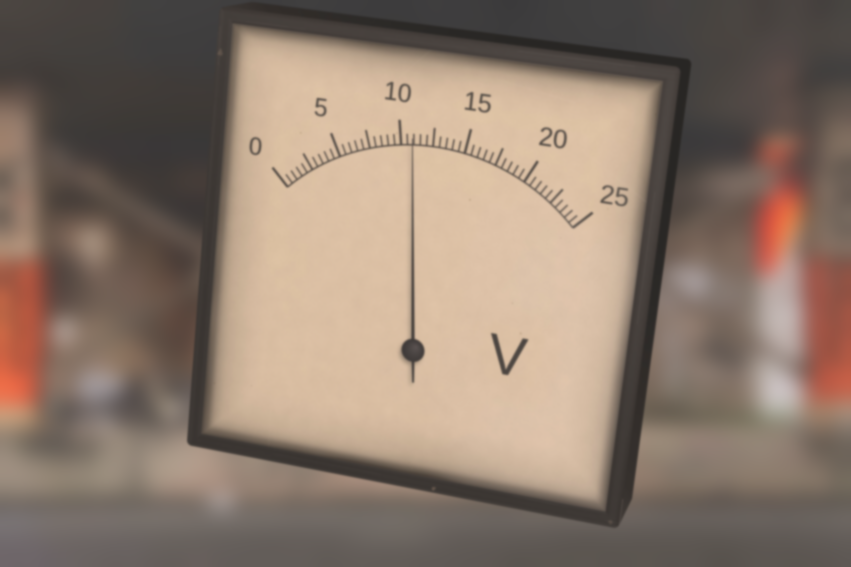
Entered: 11 V
